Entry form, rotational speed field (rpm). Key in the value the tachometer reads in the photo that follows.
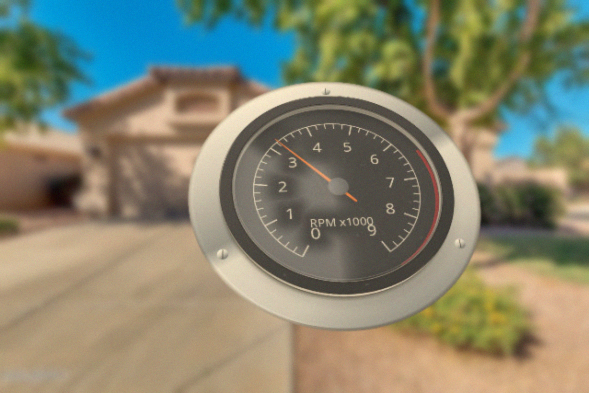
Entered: 3200 rpm
